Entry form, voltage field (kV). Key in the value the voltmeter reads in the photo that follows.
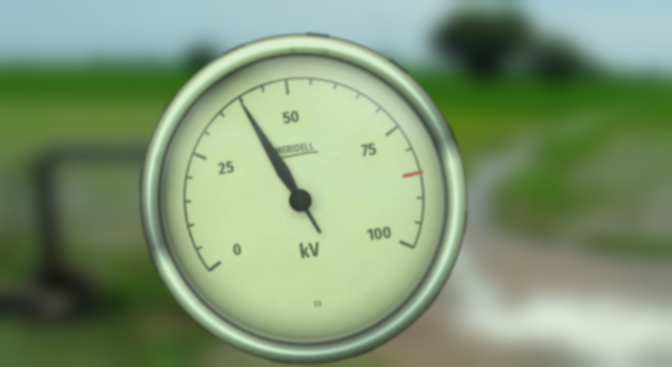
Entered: 40 kV
